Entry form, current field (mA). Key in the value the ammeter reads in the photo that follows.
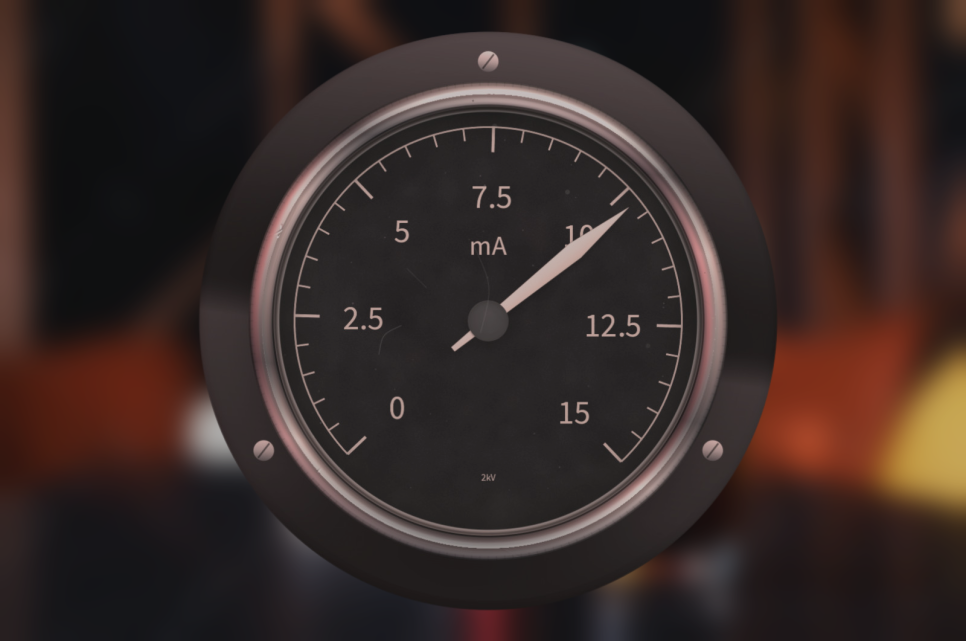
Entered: 10.25 mA
